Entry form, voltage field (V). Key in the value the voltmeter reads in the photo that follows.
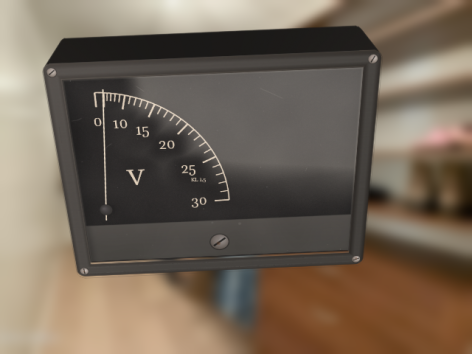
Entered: 5 V
